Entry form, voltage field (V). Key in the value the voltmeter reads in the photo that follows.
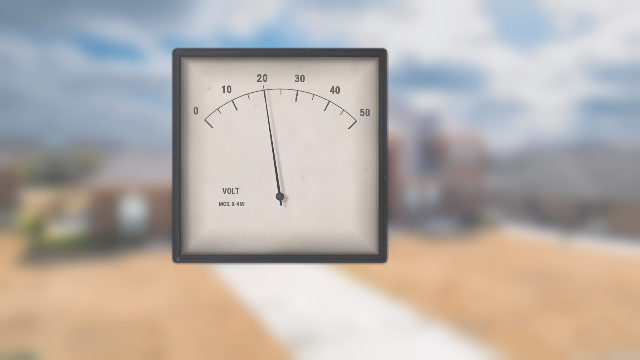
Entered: 20 V
